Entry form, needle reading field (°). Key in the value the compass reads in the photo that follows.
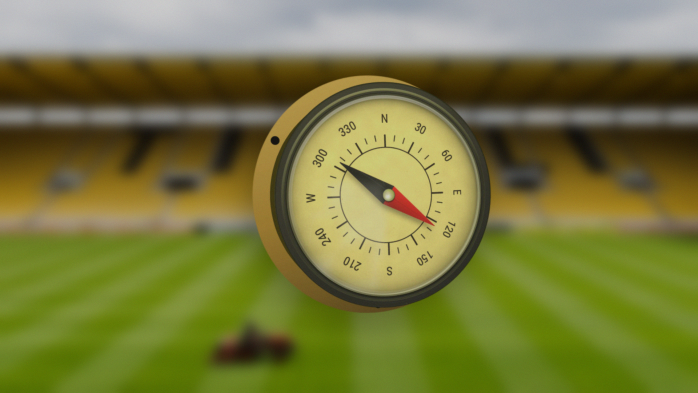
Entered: 125 °
